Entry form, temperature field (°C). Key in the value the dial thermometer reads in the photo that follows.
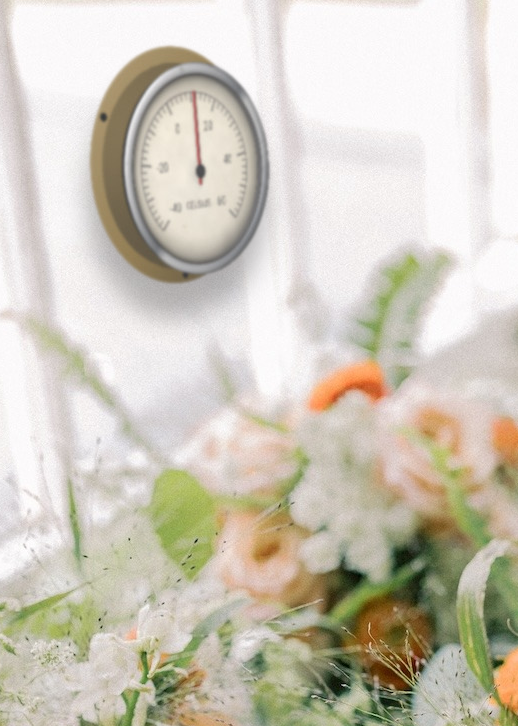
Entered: 10 °C
